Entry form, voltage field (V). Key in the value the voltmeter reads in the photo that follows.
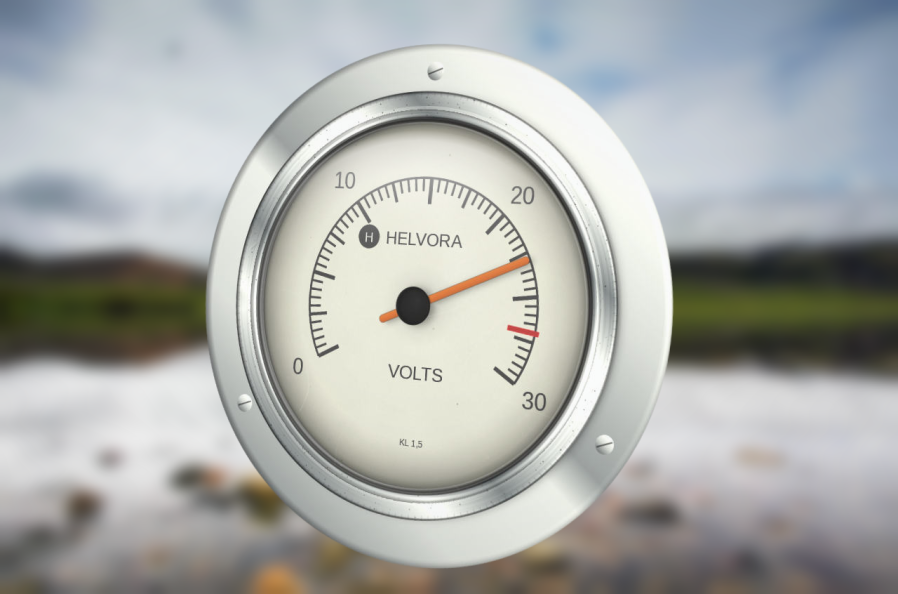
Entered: 23 V
